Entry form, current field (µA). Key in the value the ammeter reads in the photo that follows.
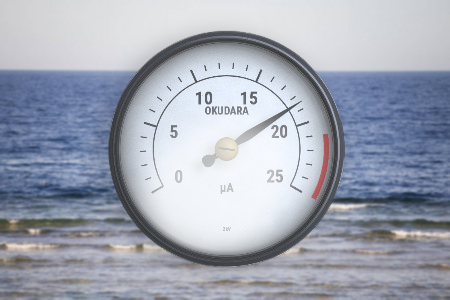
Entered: 18.5 µA
